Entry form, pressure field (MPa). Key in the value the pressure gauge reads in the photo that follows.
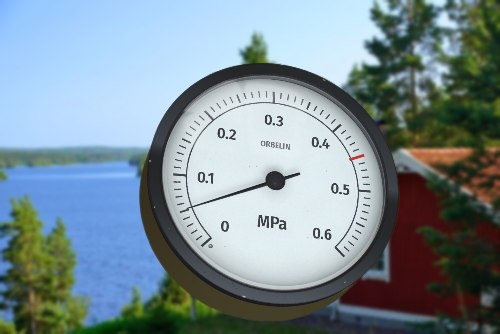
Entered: 0.05 MPa
